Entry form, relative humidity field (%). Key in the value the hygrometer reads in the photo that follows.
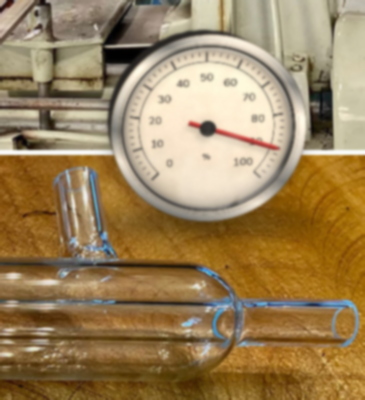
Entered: 90 %
